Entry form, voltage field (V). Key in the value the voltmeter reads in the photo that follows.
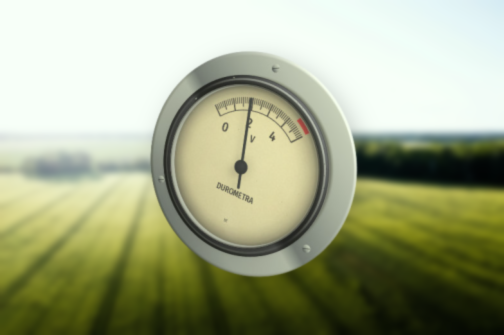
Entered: 2 V
